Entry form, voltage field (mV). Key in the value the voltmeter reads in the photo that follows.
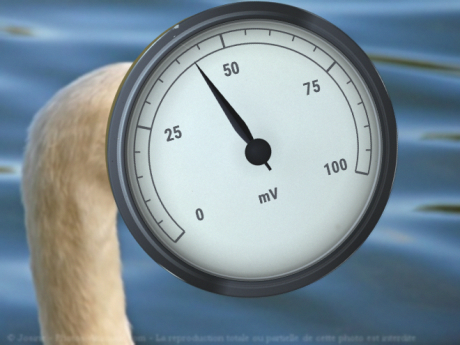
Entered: 42.5 mV
